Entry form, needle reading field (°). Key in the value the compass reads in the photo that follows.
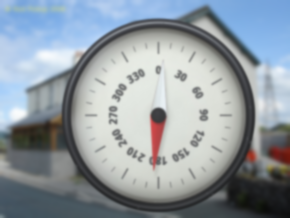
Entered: 185 °
